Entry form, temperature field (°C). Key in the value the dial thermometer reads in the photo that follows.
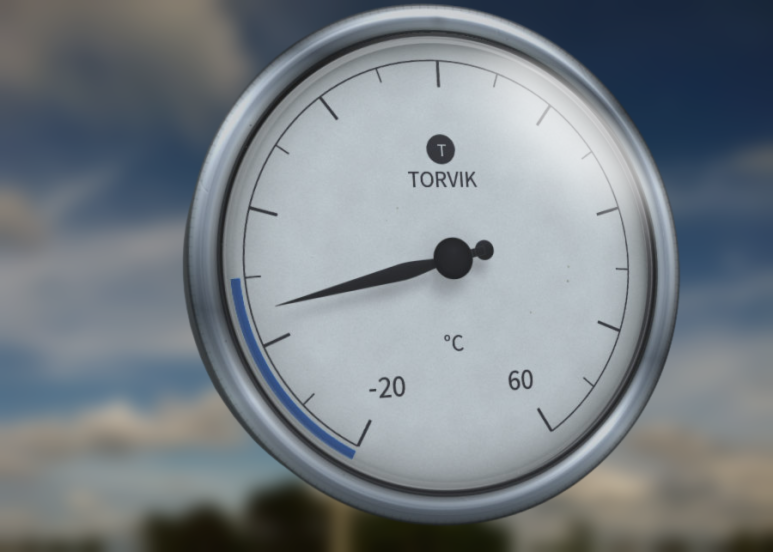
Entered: -7.5 °C
